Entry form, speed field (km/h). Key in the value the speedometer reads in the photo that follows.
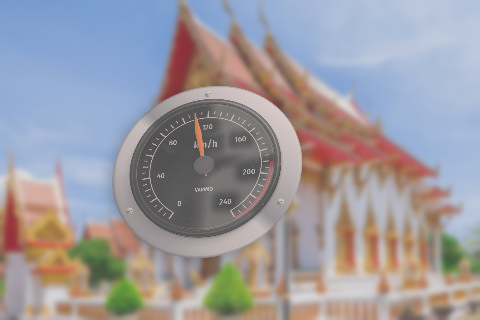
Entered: 110 km/h
